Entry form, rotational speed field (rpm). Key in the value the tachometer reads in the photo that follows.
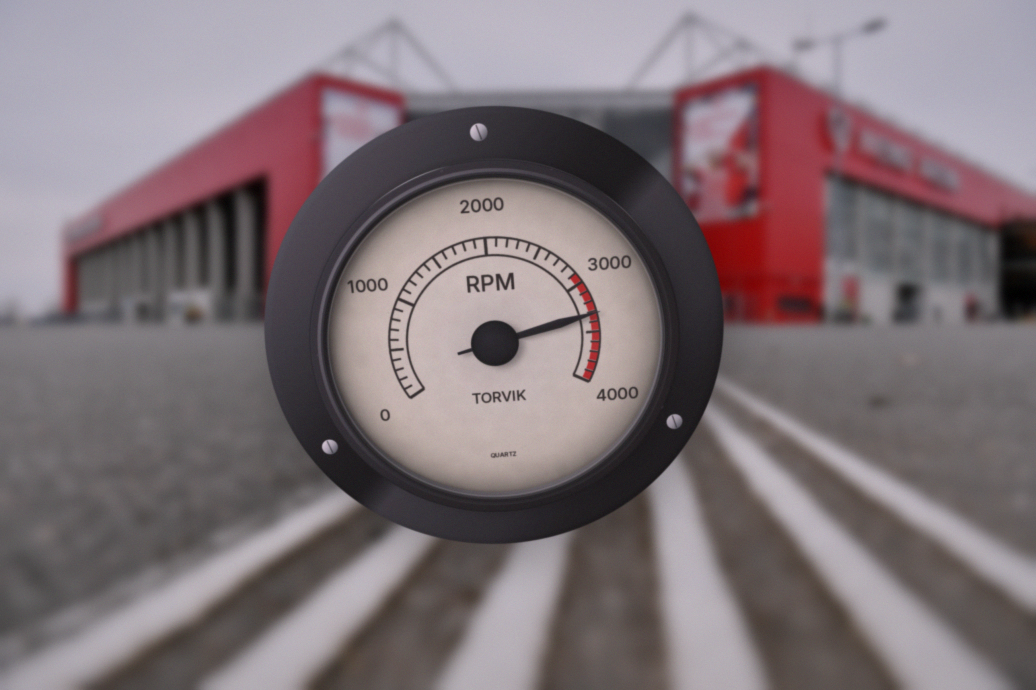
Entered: 3300 rpm
